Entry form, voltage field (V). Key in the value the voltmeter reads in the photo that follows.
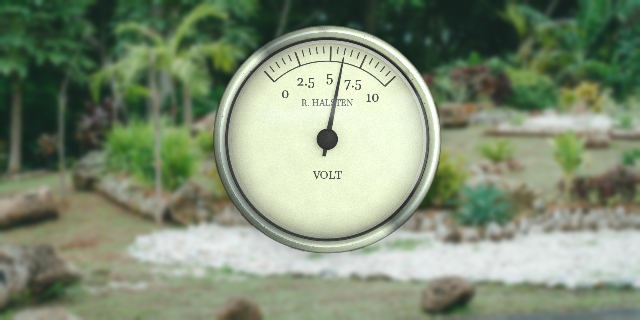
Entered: 6 V
